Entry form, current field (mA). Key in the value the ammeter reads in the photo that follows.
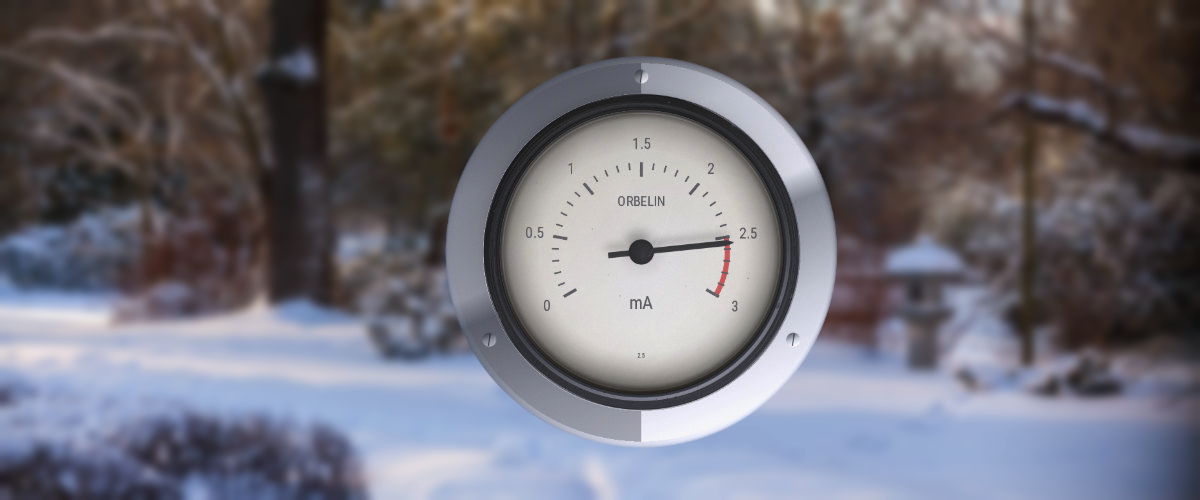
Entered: 2.55 mA
